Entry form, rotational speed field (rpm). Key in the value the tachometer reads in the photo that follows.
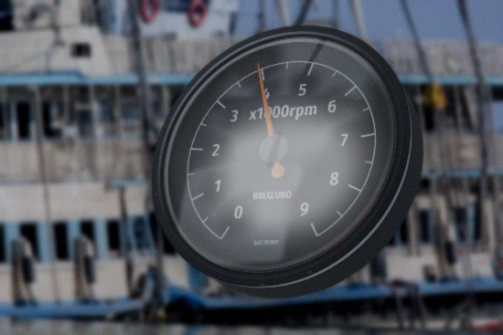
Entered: 4000 rpm
